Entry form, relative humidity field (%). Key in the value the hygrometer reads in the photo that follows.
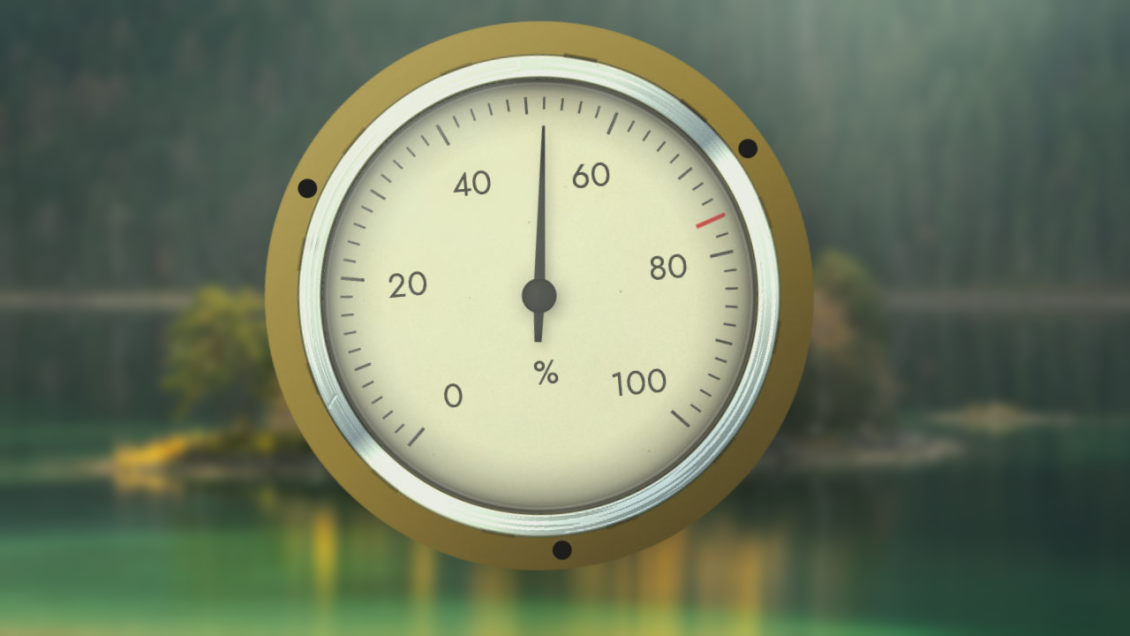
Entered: 52 %
